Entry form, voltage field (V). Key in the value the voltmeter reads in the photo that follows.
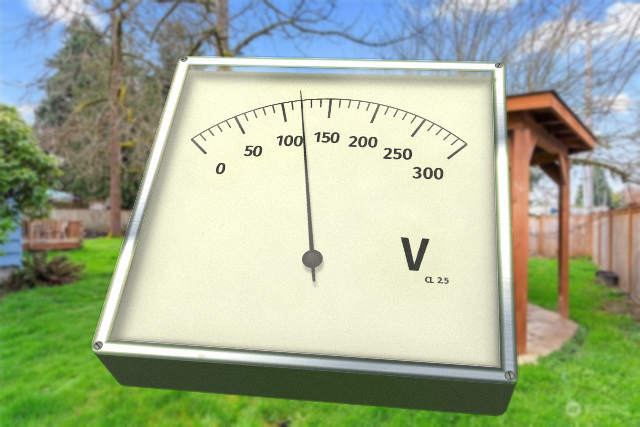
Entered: 120 V
